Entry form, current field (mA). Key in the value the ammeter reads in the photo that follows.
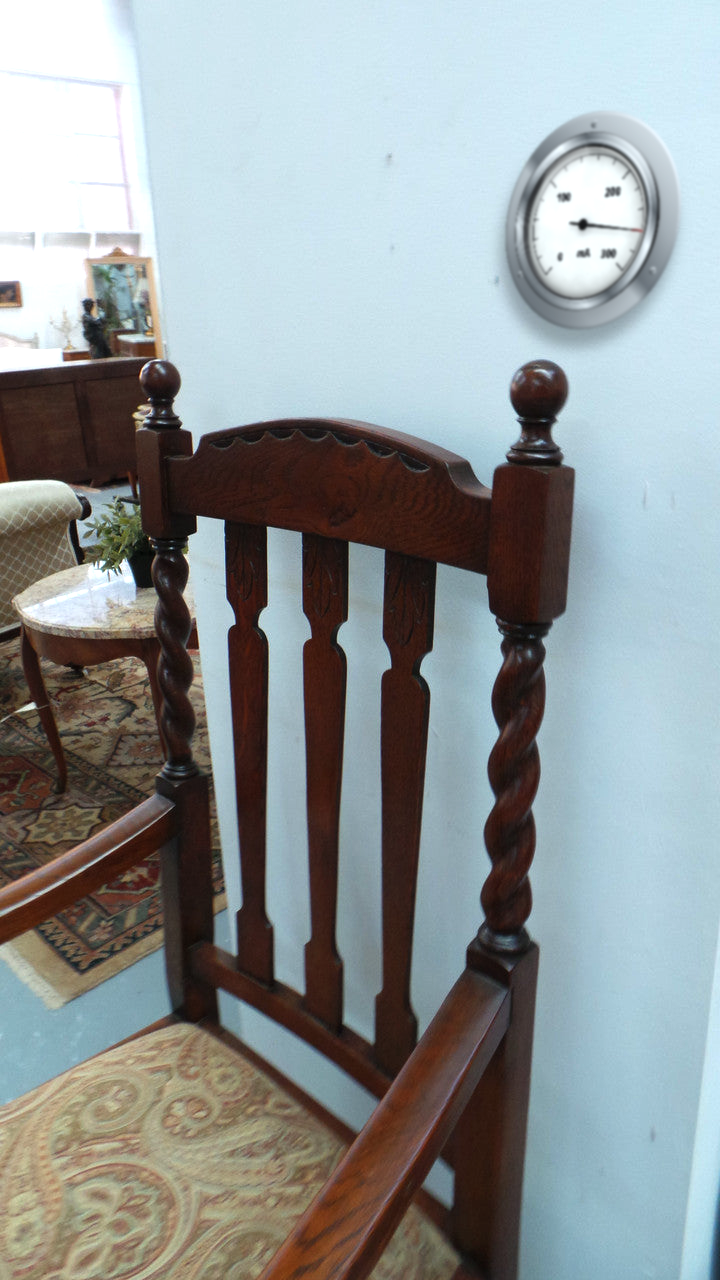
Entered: 260 mA
